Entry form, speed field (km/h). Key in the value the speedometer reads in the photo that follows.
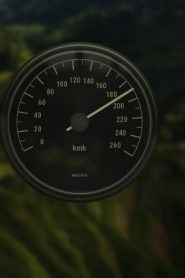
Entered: 190 km/h
